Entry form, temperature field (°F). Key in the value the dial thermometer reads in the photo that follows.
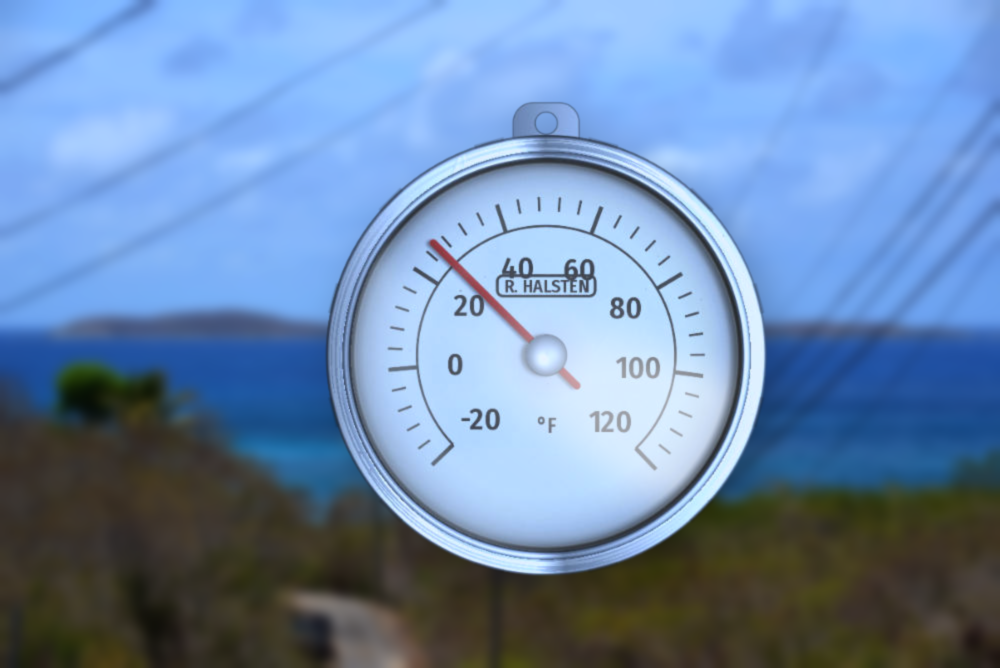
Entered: 26 °F
